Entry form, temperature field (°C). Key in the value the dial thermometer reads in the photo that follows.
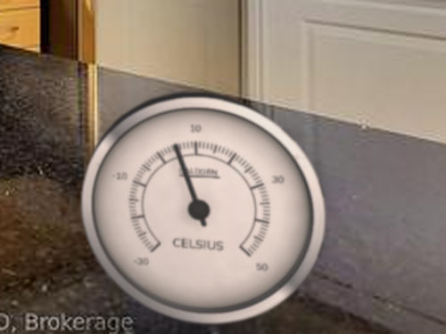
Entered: 5 °C
